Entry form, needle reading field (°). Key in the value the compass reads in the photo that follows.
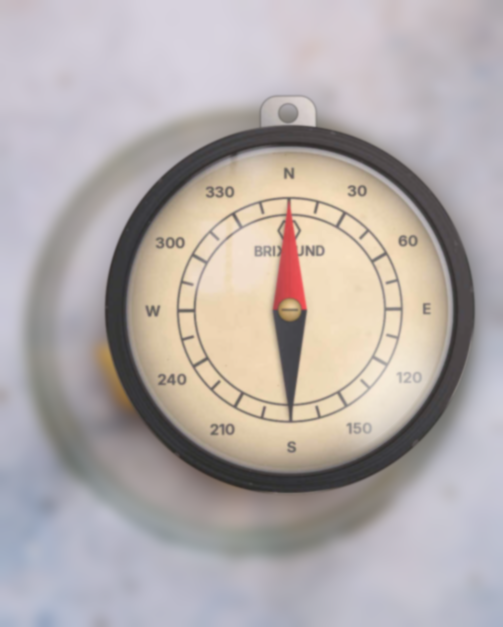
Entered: 0 °
